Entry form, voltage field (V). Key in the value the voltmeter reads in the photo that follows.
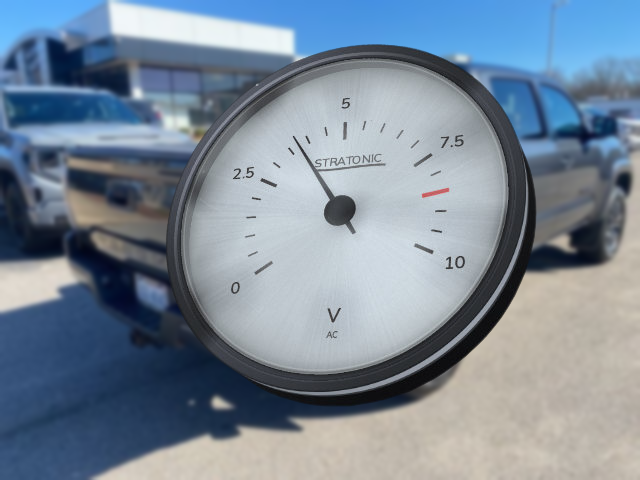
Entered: 3.75 V
